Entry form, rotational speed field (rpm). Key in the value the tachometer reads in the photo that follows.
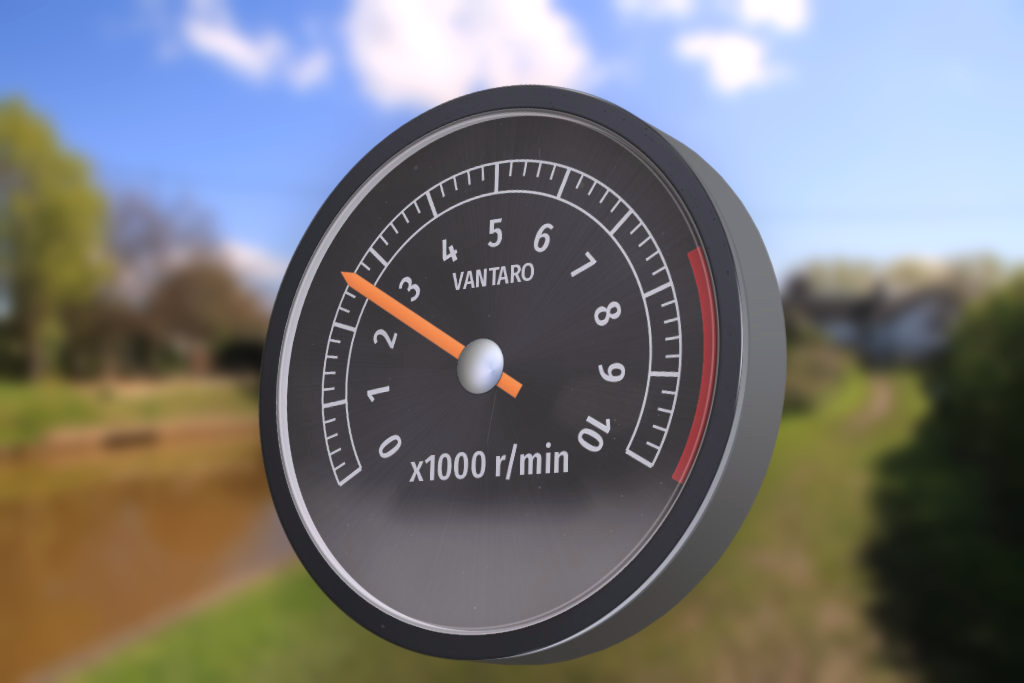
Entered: 2600 rpm
